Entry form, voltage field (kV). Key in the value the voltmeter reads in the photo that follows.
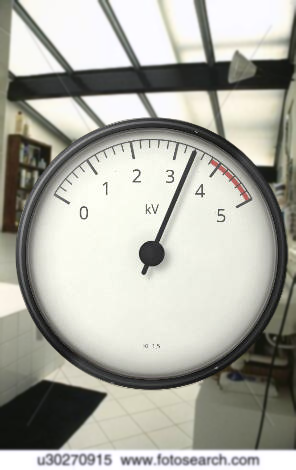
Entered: 3.4 kV
